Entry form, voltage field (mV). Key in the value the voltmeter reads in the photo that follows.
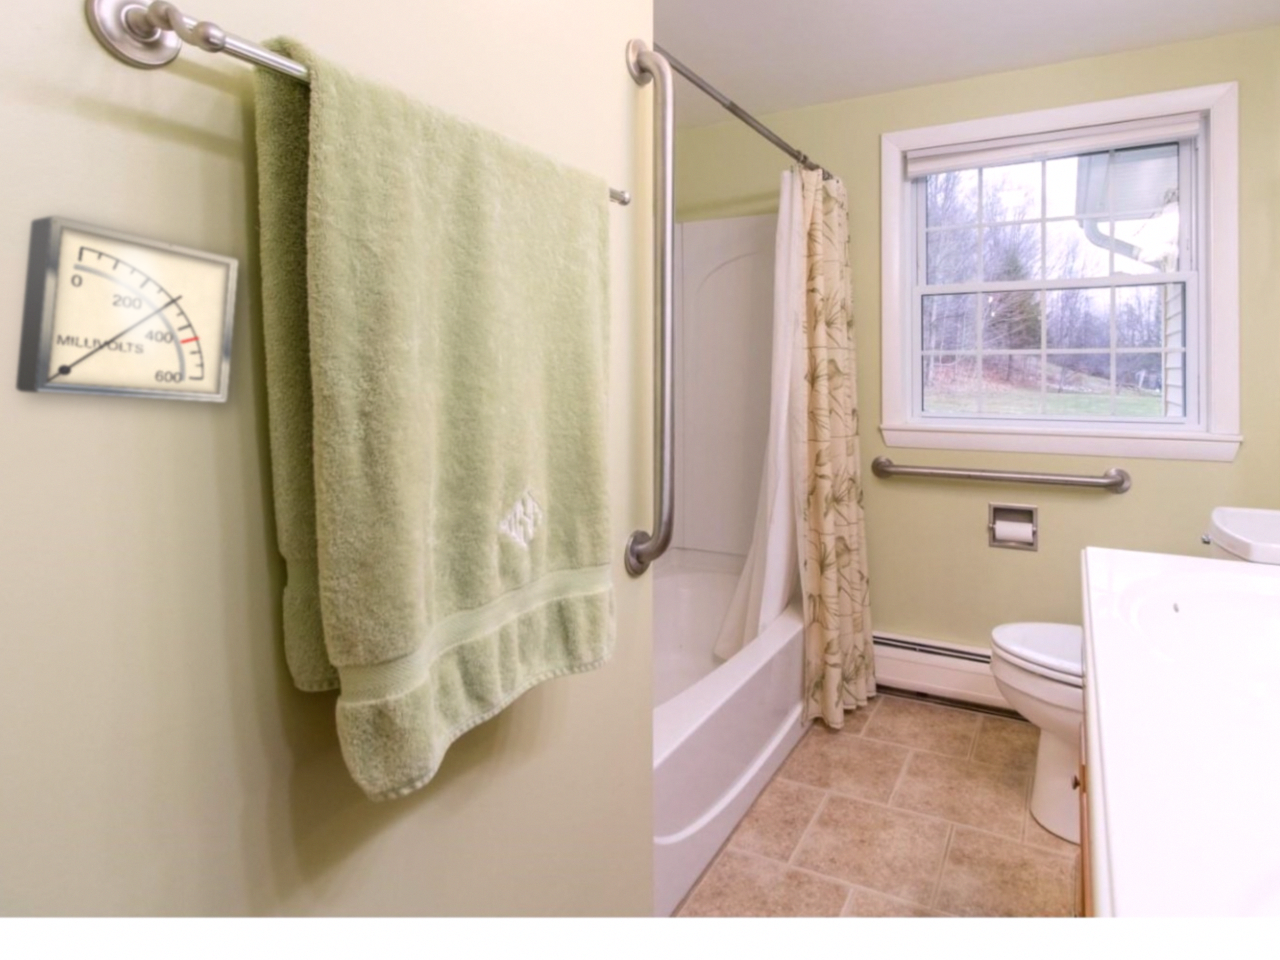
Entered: 300 mV
